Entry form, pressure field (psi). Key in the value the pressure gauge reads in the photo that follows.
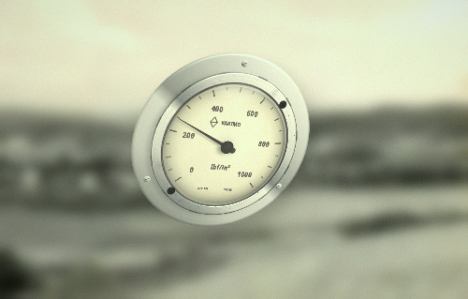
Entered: 250 psi
